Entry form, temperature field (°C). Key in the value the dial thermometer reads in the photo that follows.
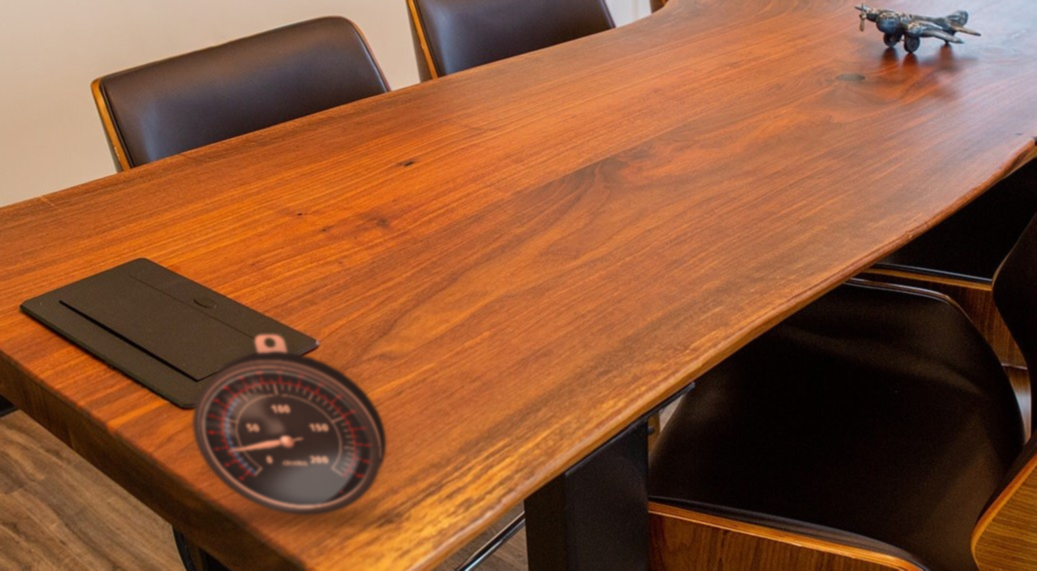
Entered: 25 °C
